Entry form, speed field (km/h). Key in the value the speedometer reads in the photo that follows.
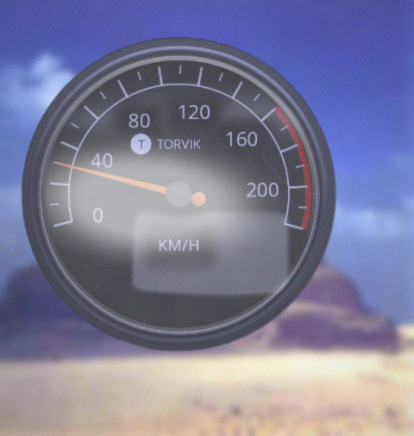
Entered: 30 km/h
